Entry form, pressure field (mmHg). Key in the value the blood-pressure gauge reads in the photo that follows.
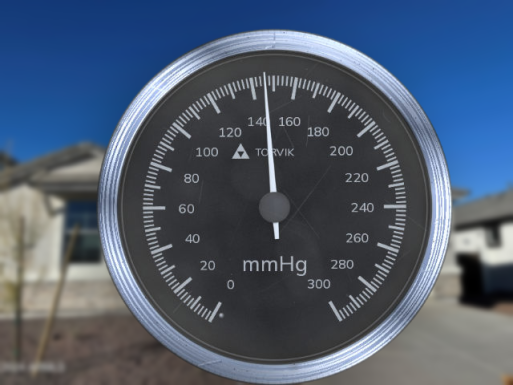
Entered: 146 mmHg
